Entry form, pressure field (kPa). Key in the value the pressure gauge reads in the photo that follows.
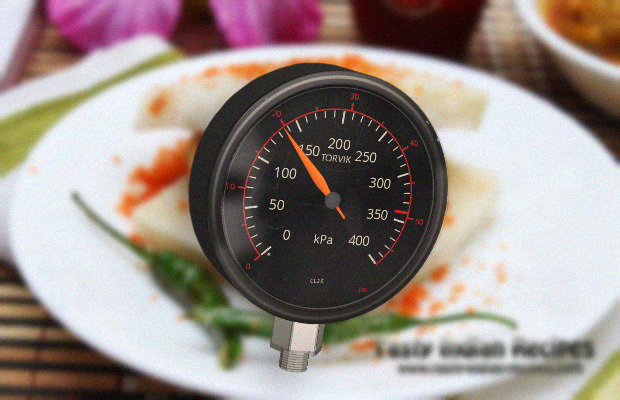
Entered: 135 kPa
